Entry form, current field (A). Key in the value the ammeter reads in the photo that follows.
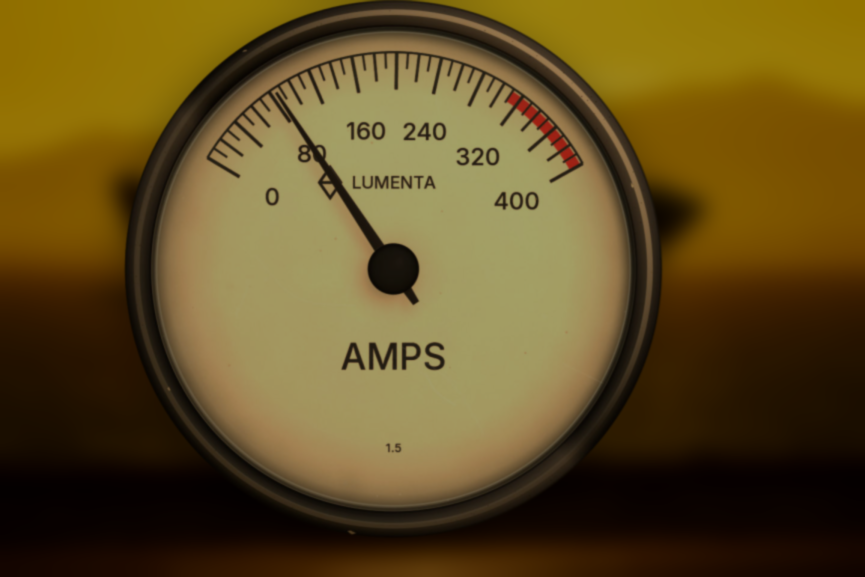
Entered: 85 A
